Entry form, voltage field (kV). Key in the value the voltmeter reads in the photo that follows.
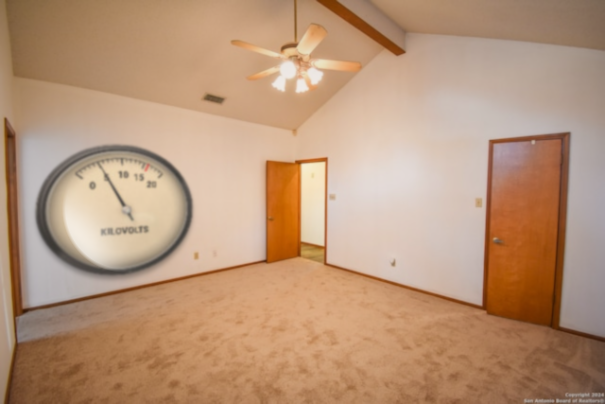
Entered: 5 kV
